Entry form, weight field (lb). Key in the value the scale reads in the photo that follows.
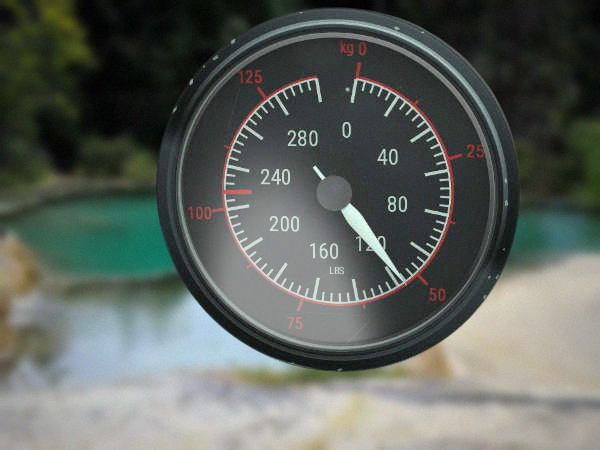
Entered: 116 lb
